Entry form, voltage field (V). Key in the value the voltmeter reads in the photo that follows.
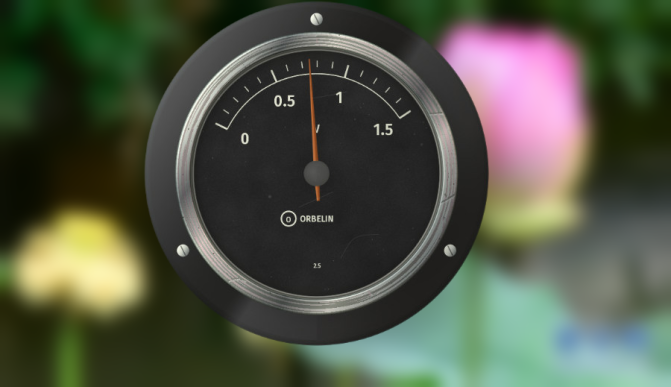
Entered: 0.75 V
